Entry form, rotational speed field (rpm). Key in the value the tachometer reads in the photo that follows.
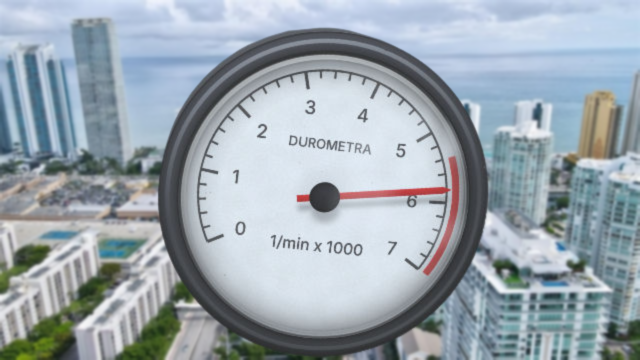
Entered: 5800 rpm
